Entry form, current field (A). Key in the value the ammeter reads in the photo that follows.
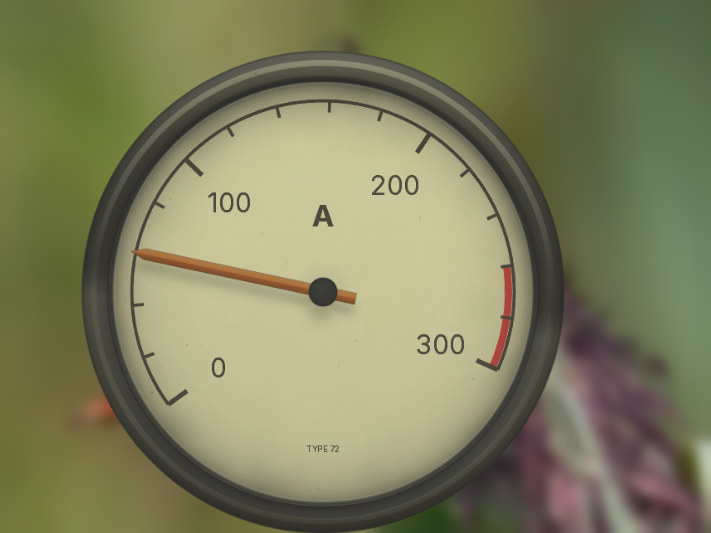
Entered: 60 A
